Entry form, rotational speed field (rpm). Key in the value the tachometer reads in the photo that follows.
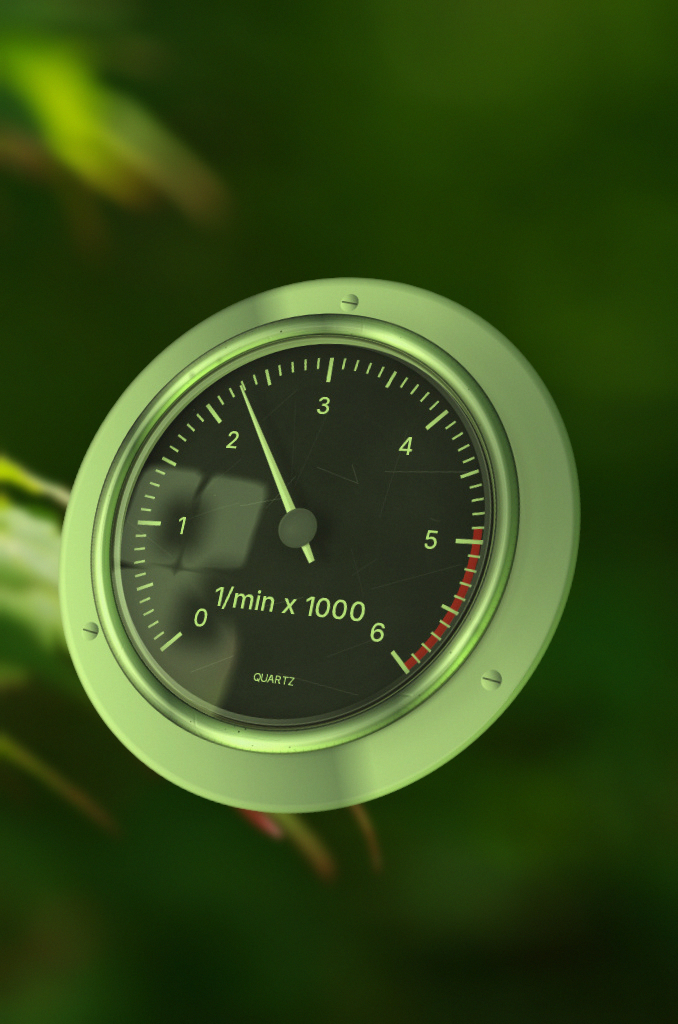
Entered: 2300 rpm
